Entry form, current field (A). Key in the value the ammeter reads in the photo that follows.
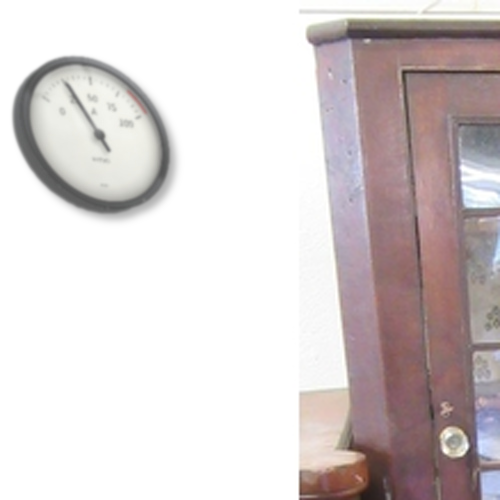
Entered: 25 A
